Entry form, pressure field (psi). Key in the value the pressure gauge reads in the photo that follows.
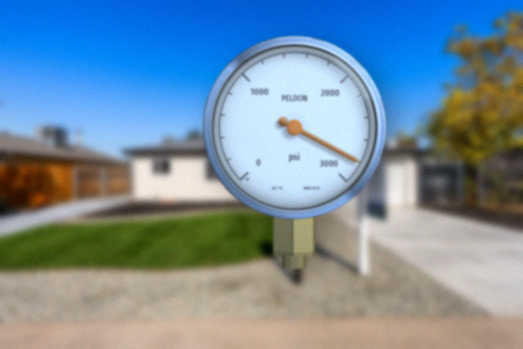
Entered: 2800 psi
